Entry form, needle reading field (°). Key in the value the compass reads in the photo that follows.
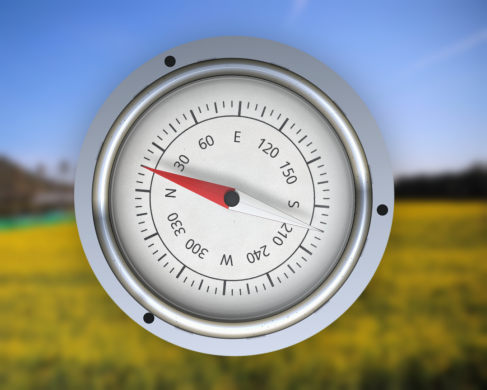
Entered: 15 °
